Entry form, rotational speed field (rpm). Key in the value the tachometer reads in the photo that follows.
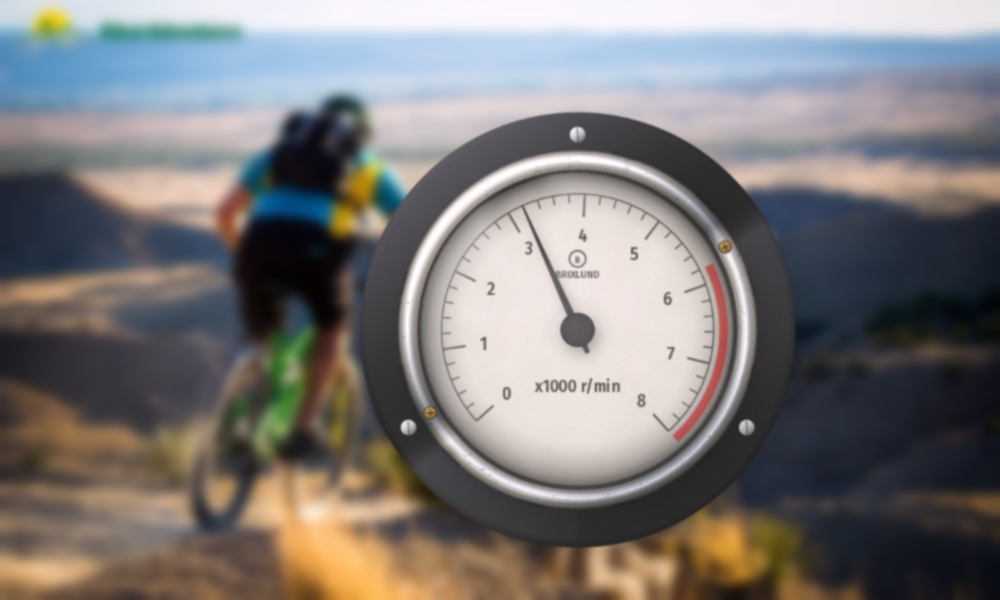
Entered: 3200 rpm
